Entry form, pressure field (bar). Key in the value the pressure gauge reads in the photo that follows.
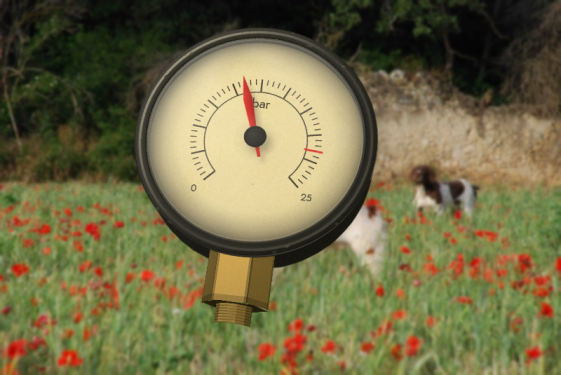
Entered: 11 bar
